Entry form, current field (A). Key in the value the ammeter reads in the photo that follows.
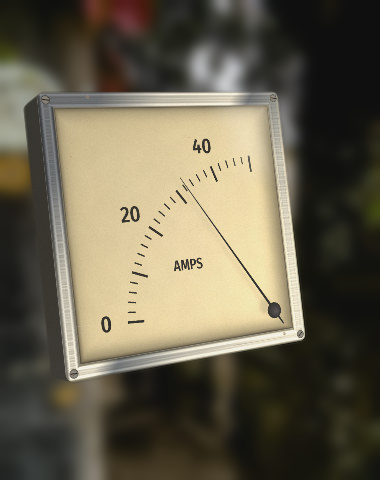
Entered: 32 A
